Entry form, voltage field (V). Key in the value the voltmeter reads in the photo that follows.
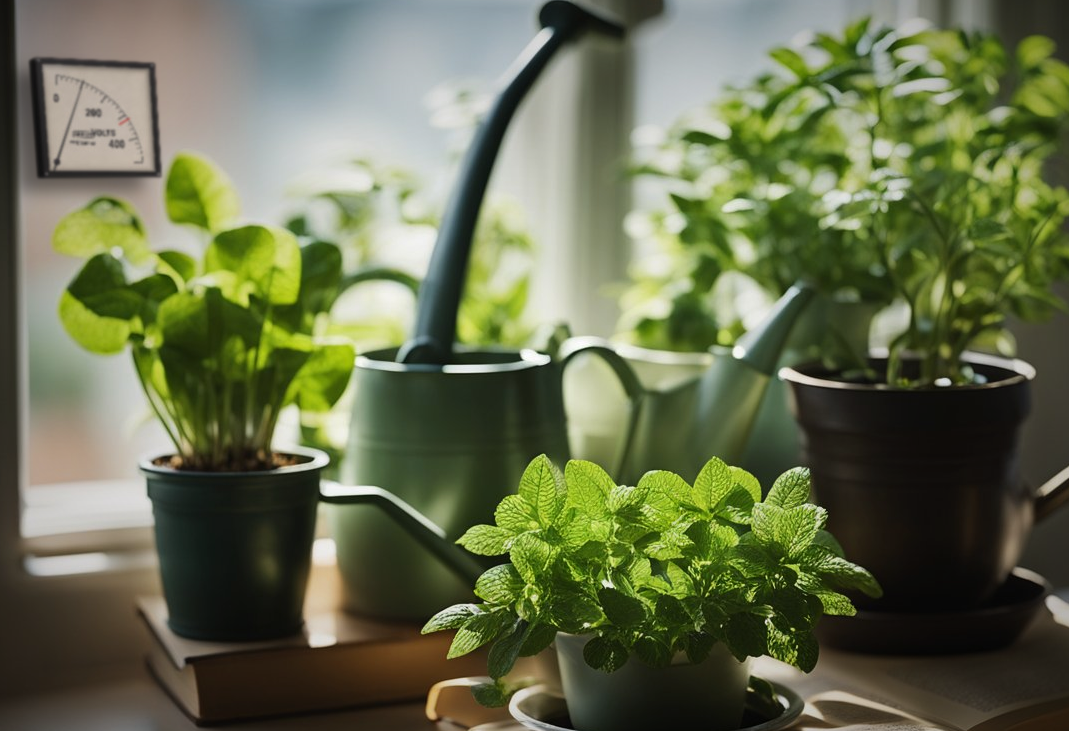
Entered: 100 V
